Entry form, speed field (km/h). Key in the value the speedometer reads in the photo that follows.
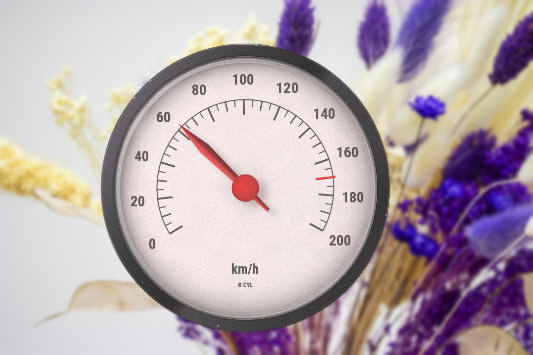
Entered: 62.5 km/h
